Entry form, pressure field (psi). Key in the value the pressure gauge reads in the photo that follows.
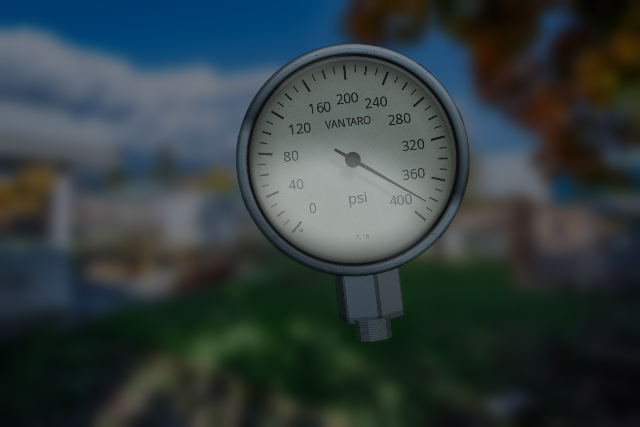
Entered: 385 psi
